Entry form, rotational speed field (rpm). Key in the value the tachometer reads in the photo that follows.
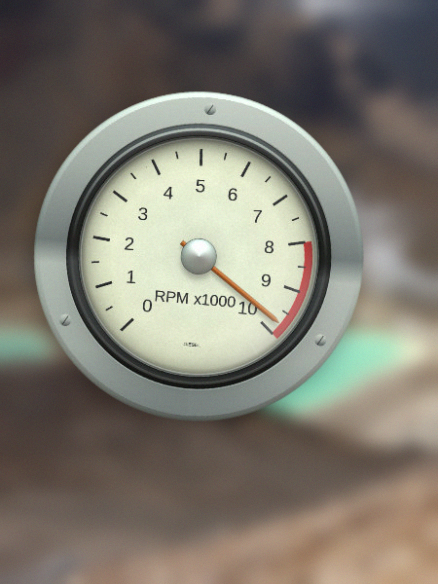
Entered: 9750 rpm
